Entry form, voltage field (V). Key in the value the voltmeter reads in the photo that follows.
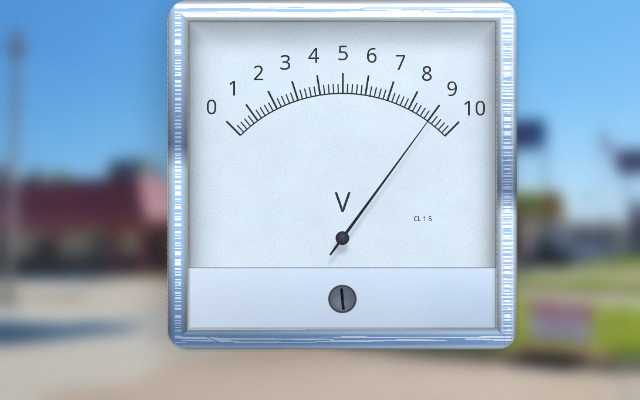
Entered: 9 V
